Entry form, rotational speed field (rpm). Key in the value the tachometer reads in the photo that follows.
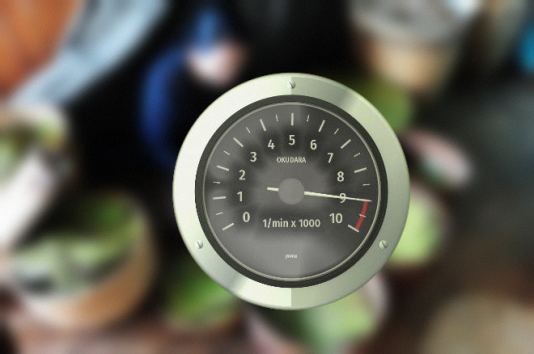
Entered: 9000 rpm
